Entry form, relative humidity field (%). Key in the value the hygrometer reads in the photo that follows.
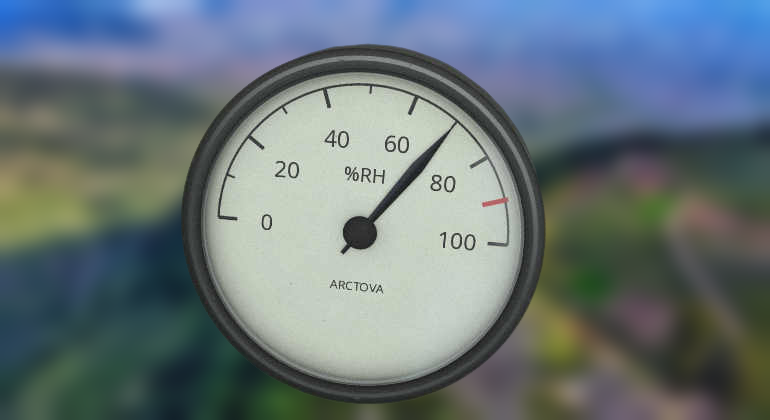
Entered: 70 %
